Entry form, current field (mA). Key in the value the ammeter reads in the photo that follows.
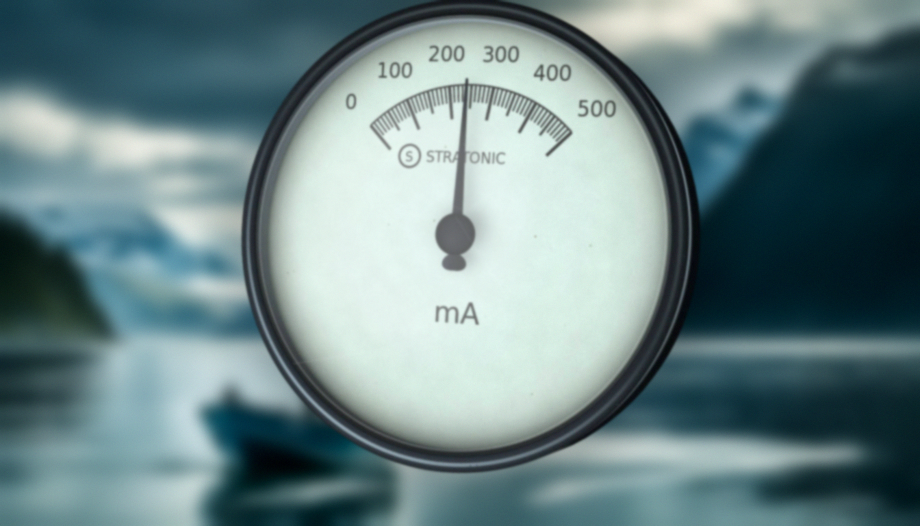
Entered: 250 mA
